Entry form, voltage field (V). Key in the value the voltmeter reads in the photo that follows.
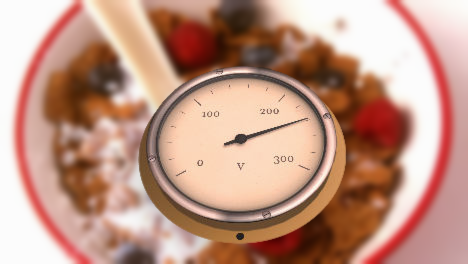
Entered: 240 V
